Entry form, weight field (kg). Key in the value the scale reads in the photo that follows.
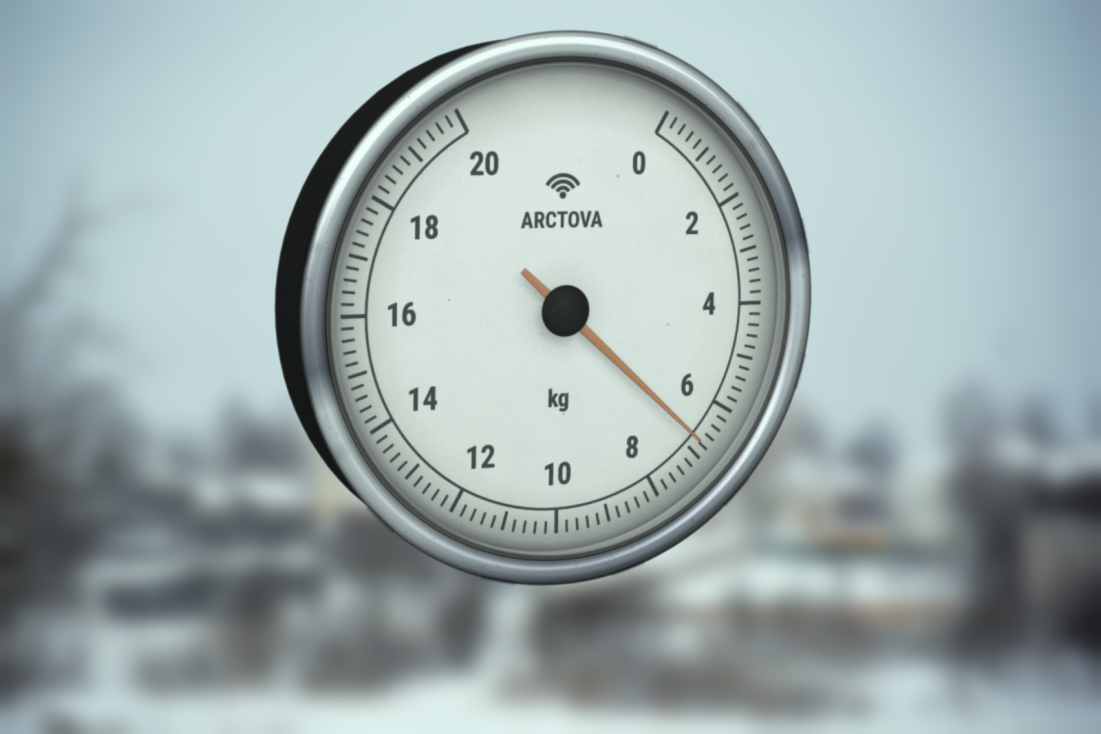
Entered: 6.8 kg
